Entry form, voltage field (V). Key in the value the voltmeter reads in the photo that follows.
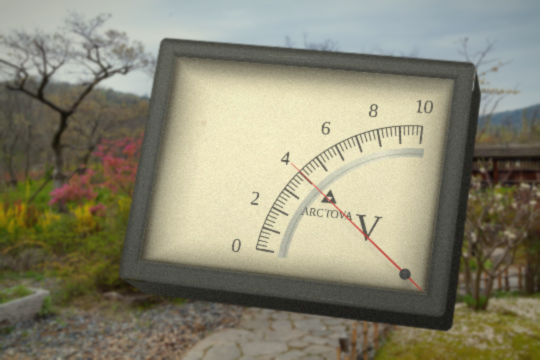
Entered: 4 V
